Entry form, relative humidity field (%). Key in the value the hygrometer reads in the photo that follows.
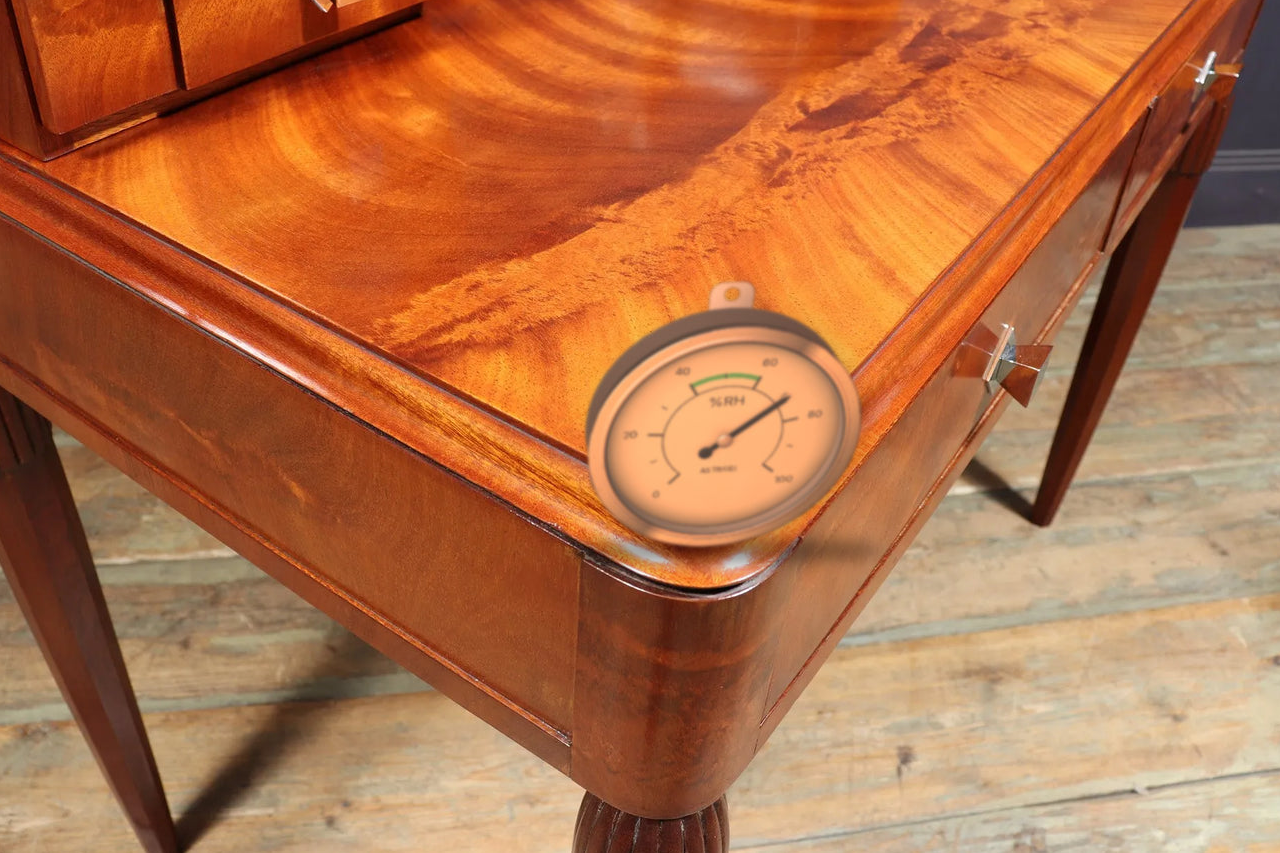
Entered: 70 %
